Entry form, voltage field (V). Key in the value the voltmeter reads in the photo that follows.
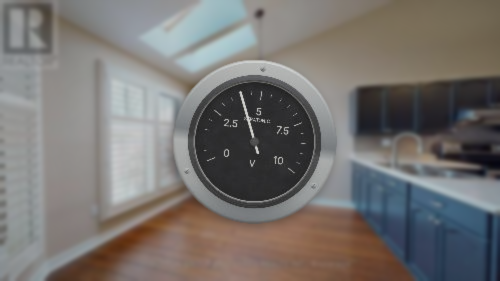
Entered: 4 V
